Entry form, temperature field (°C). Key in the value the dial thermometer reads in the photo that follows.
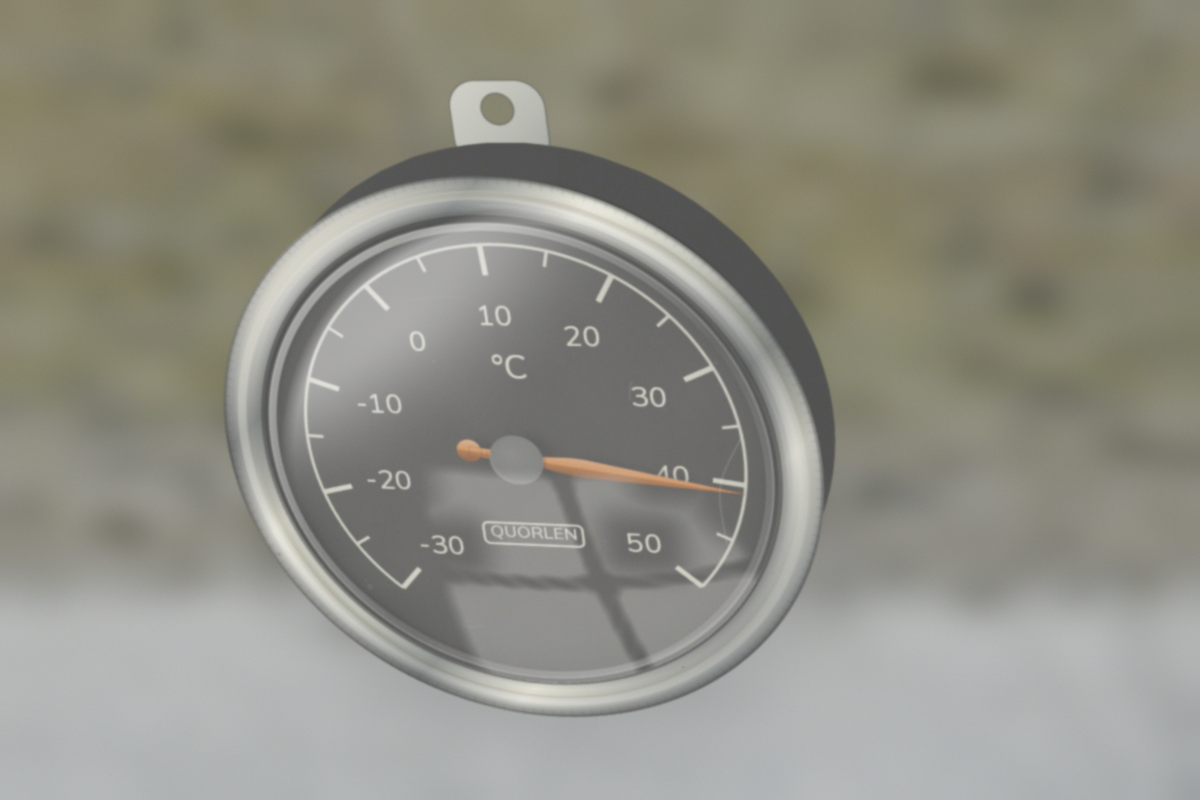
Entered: 40 °C
